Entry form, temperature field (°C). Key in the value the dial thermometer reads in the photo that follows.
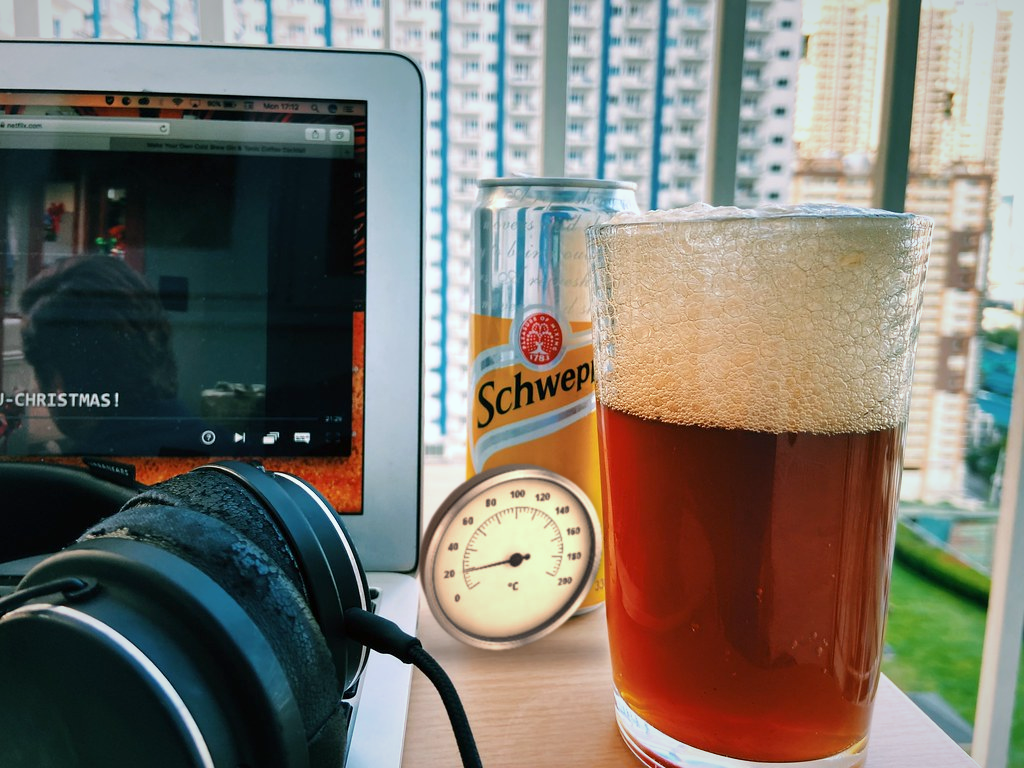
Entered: 20 °C
